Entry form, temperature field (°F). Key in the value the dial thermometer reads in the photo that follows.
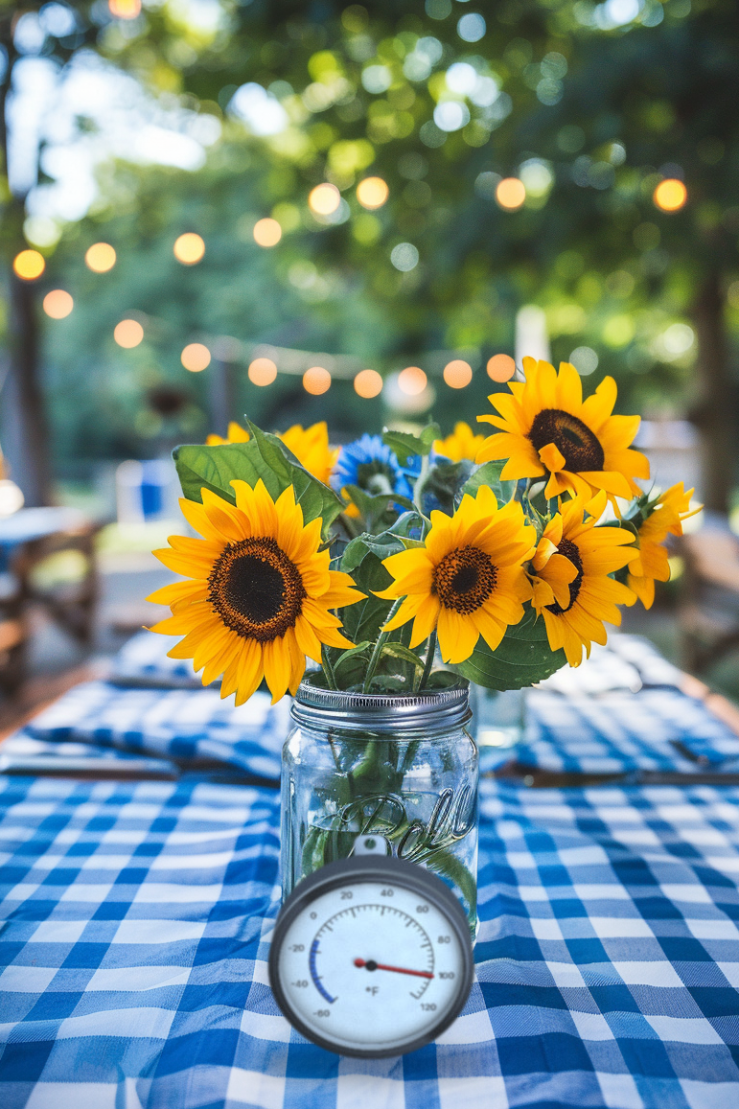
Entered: 100 °F
